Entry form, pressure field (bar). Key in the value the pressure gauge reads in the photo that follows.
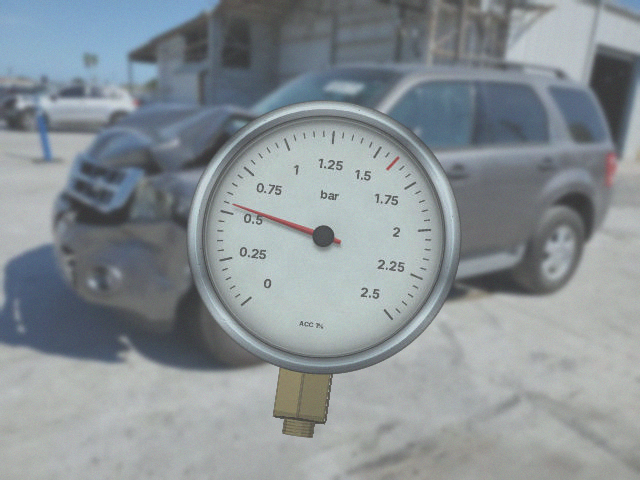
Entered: 0.55 bar
